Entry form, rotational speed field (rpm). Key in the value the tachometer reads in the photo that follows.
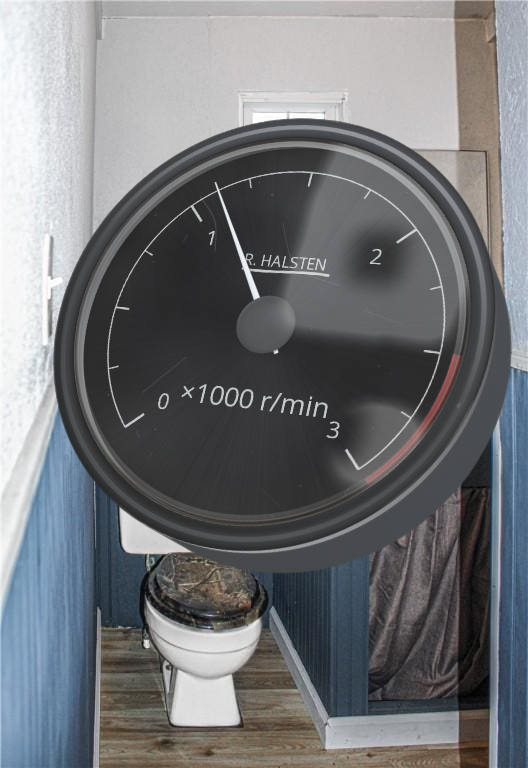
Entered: 1125 rpm
